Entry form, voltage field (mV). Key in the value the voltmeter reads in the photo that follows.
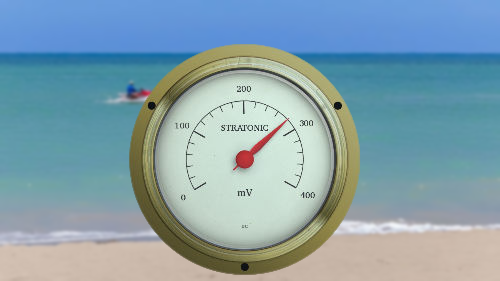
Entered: 280 mV
